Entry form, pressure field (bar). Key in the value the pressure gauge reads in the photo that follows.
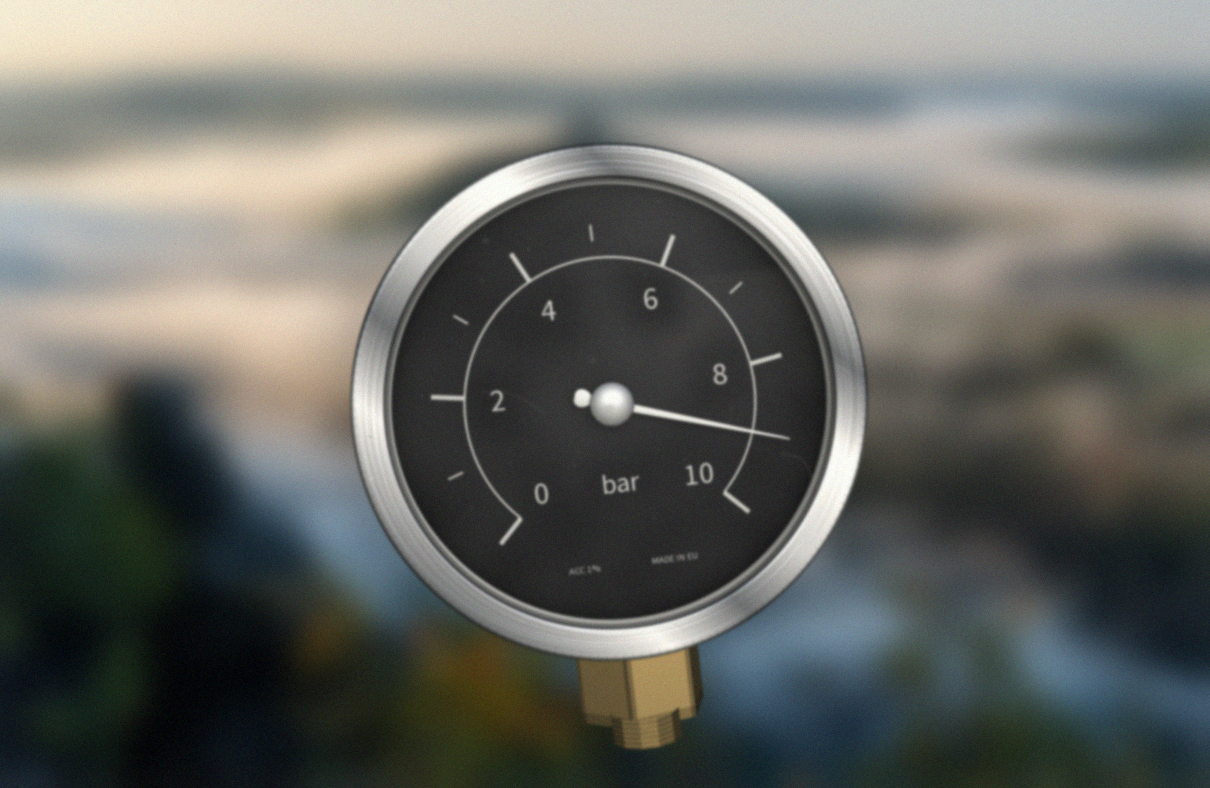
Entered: 9 bar
